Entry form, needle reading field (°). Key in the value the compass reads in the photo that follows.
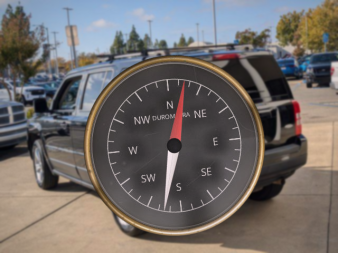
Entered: 15 °
